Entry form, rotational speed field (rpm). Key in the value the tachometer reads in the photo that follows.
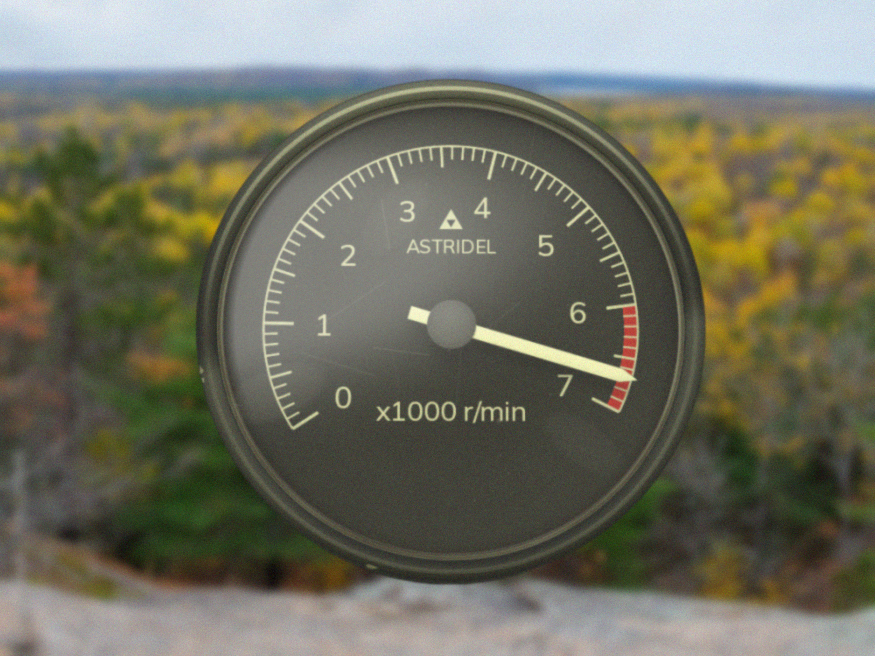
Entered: 6700 rpm
